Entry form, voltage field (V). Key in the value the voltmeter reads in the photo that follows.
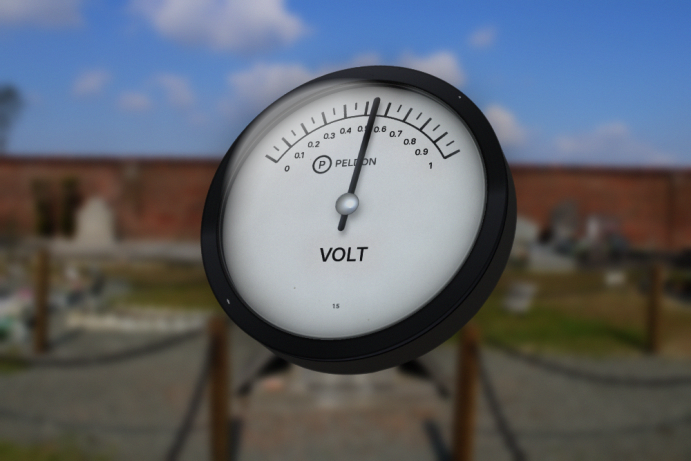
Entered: 0.55 V
